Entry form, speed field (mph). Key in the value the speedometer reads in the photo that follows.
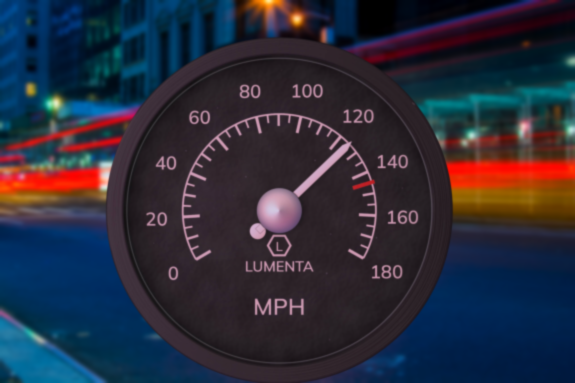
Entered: 125 mph
